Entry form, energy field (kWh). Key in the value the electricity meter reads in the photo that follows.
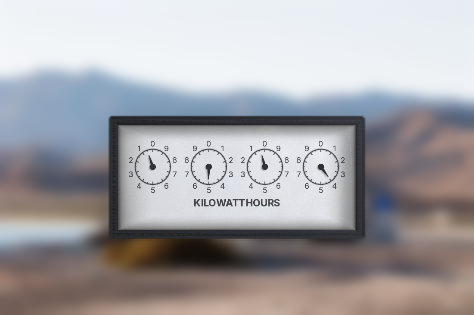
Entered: 504 kWh
